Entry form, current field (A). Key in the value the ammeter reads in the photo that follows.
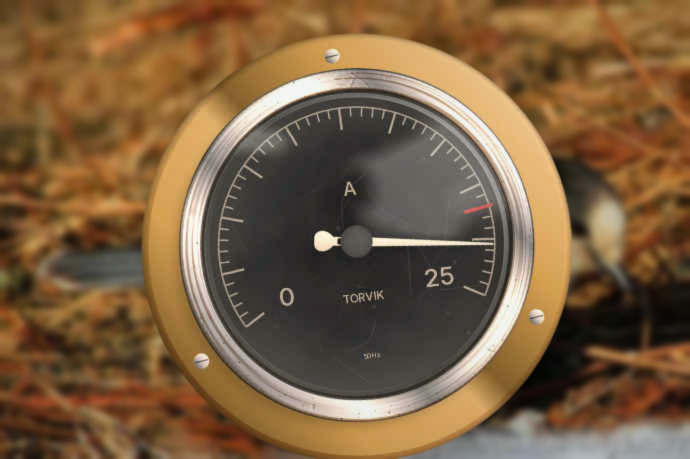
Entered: 22.75 A
